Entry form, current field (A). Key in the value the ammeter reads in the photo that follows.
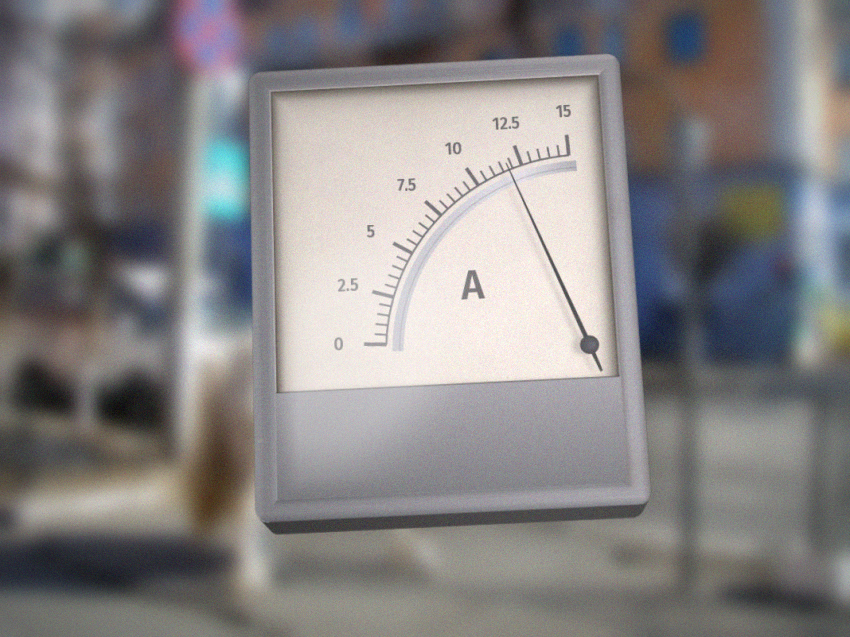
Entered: 11.75 A
